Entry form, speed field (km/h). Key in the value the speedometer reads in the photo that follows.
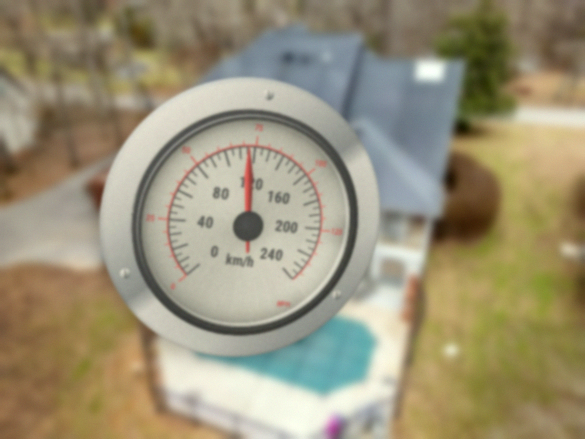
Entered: 115 km/h
